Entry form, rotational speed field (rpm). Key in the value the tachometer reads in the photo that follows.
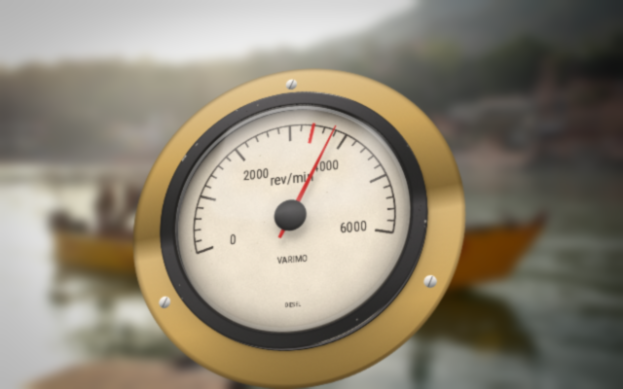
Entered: 3800 rpm
